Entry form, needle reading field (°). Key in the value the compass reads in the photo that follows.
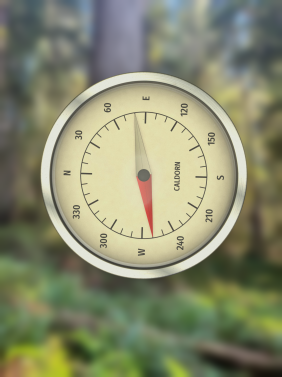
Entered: 260 °
